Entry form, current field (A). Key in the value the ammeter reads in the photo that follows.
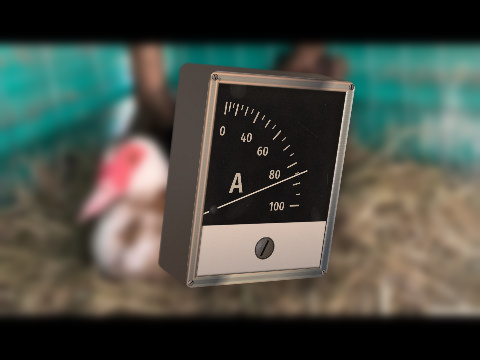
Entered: 85 A
